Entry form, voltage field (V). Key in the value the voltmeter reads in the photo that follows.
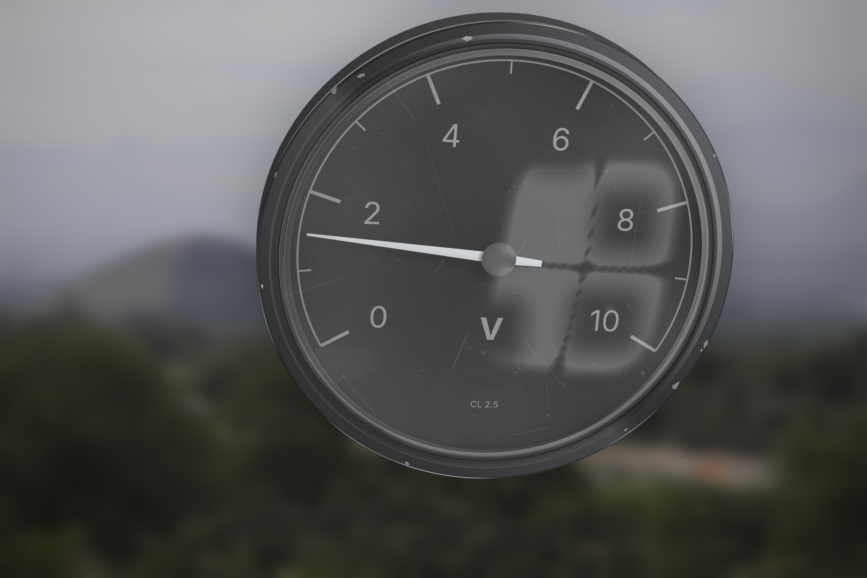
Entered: 1.5 V
